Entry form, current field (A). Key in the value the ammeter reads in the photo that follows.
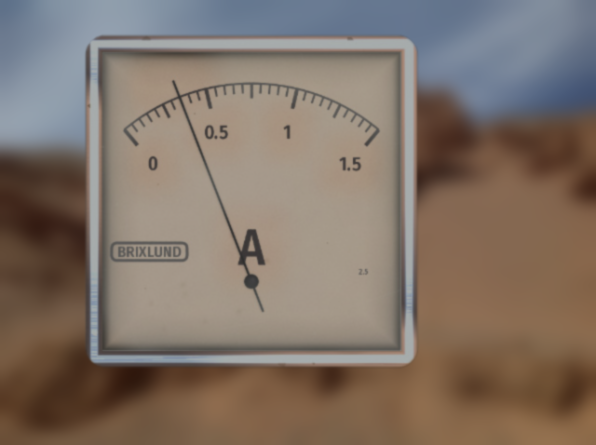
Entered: 0.35 A
